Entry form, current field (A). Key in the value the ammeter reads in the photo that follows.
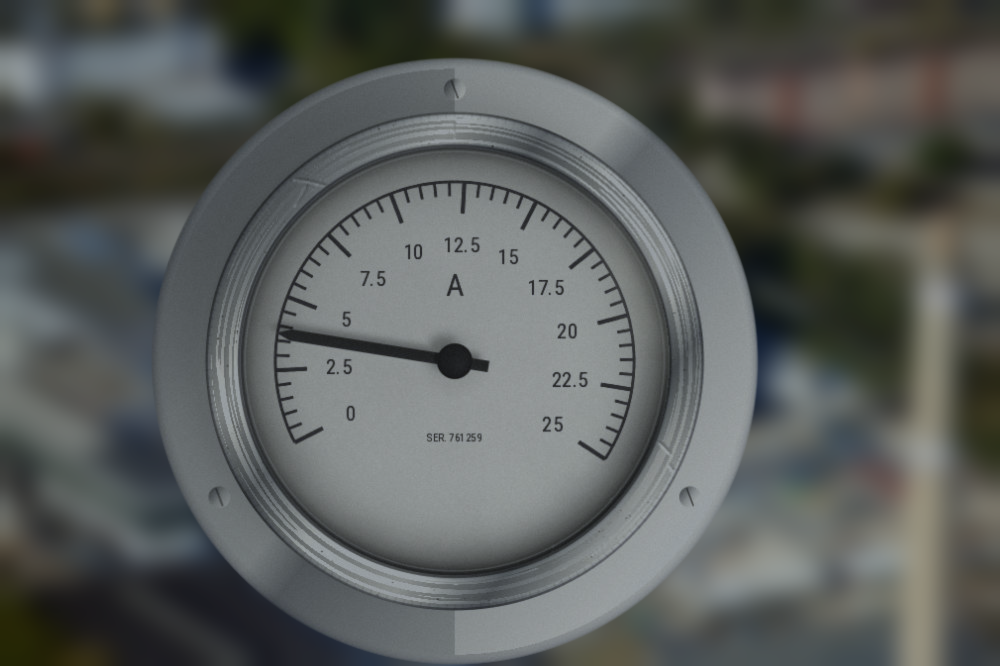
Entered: 3.75 A
